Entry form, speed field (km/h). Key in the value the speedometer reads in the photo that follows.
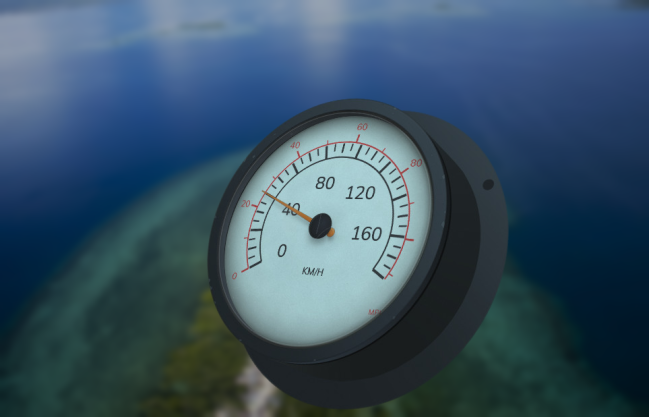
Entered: 40 km/h
